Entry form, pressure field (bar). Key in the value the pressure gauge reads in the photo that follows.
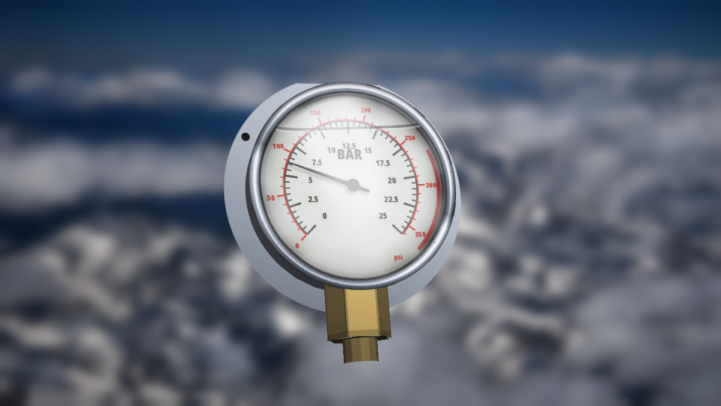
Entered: 6 bar
